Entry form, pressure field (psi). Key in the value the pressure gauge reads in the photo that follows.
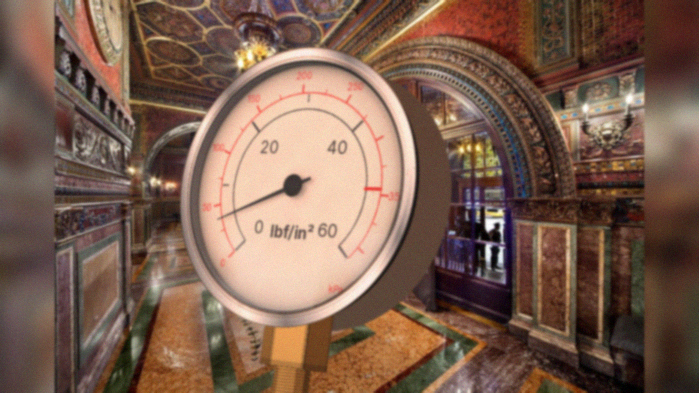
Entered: 5 psi
